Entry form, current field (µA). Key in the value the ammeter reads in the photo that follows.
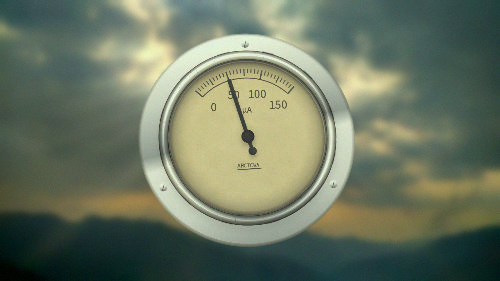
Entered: 50 µA
